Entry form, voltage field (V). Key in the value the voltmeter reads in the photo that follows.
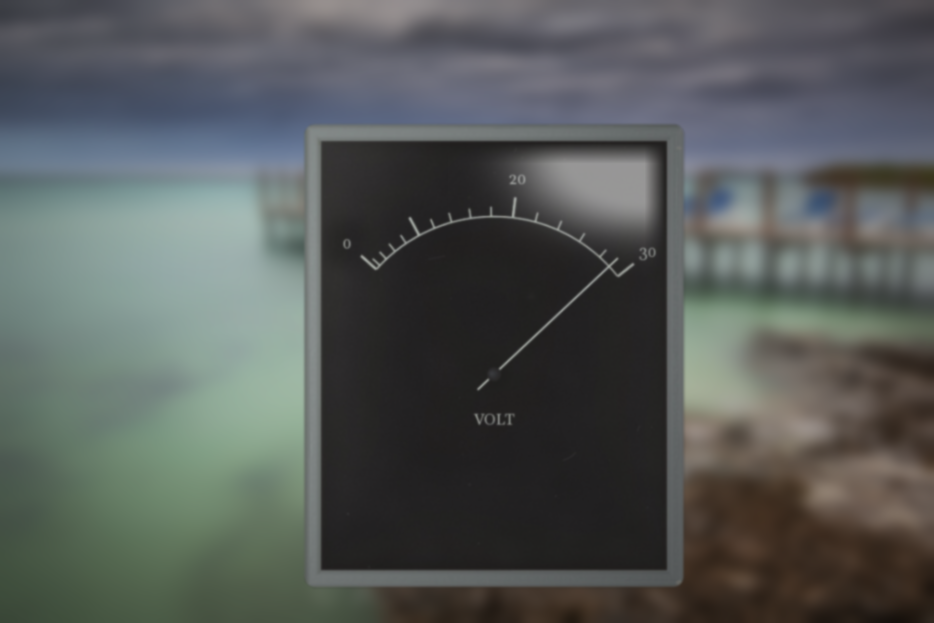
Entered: 29 V
